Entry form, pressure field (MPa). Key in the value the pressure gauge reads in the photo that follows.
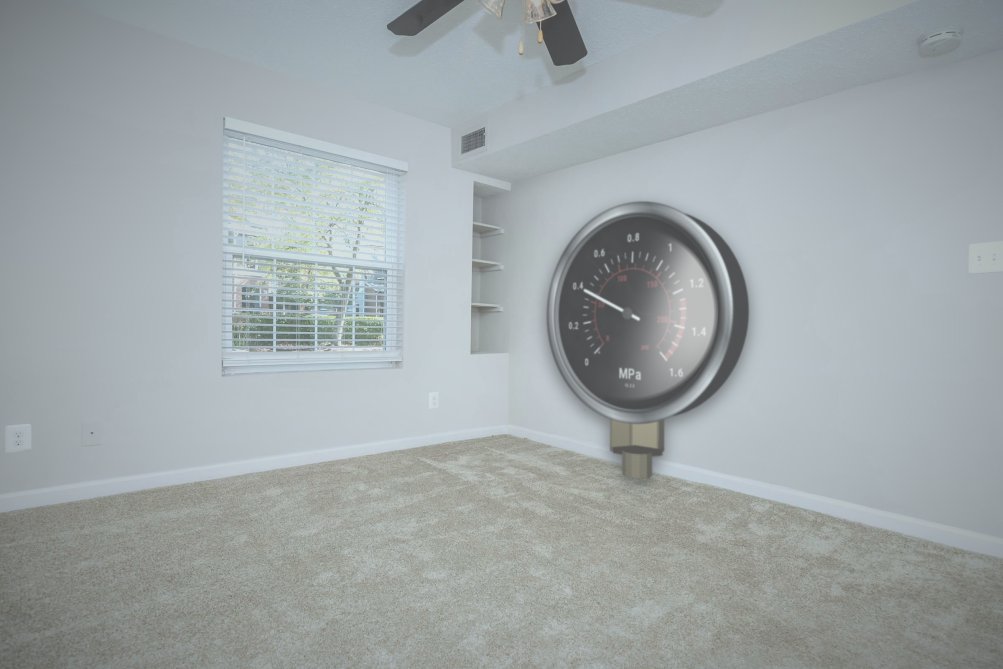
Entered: 0.4 MPa
